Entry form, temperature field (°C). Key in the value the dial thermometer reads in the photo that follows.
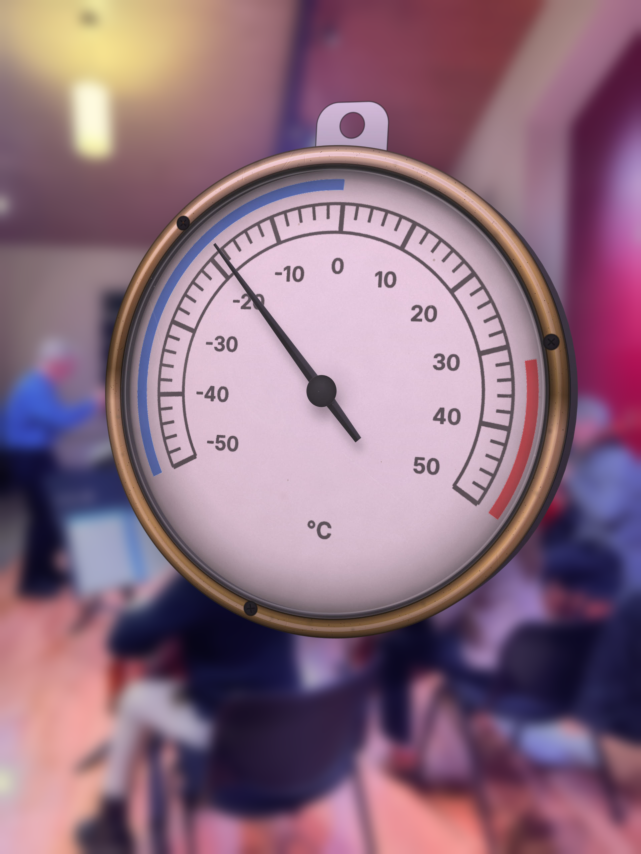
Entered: -18 °C
